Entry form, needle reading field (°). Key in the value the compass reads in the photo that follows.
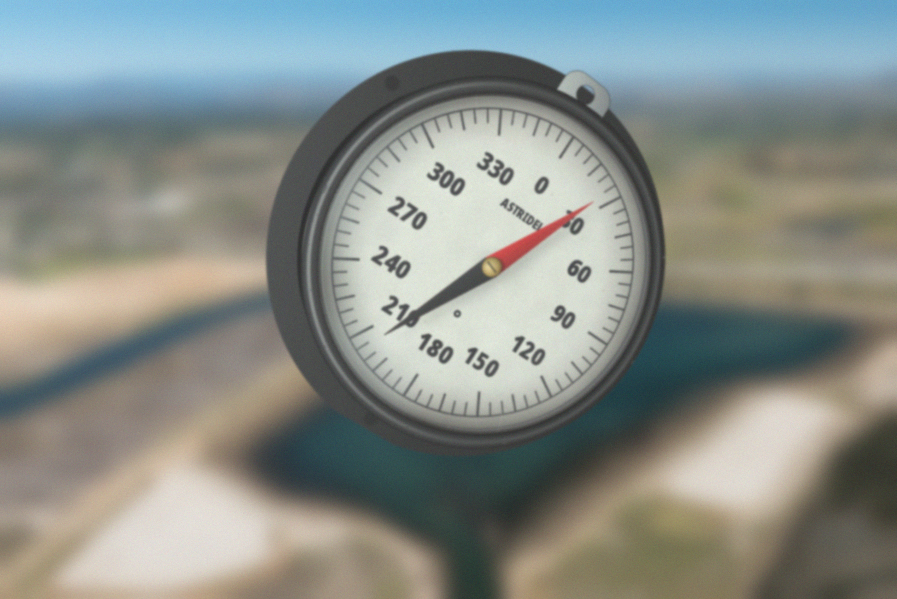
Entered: 25 °
